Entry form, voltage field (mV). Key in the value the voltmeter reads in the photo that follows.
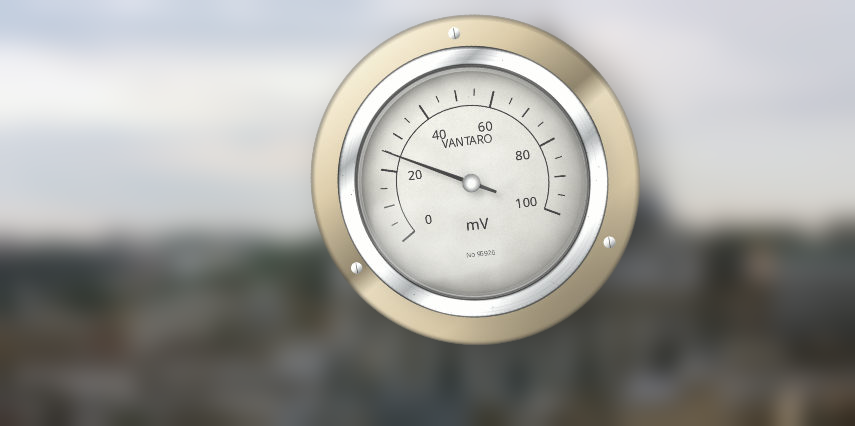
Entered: 25 mV
